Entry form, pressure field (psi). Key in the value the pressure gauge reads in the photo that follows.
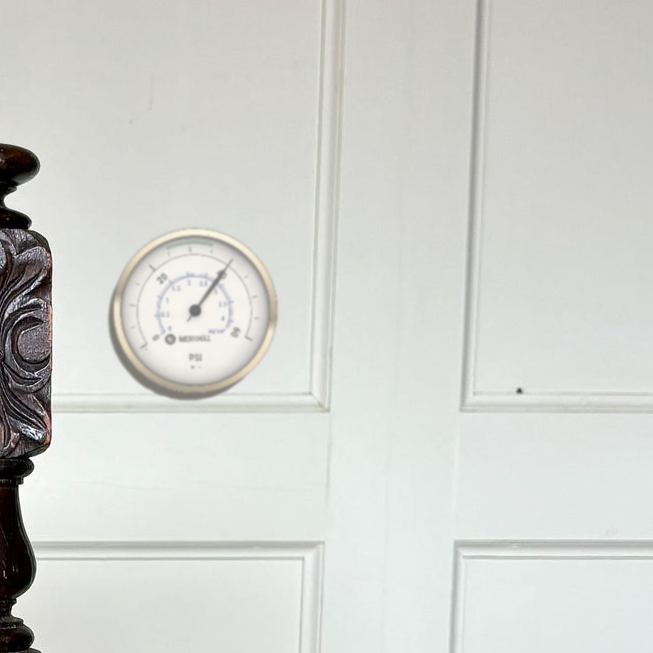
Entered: 40 psi
